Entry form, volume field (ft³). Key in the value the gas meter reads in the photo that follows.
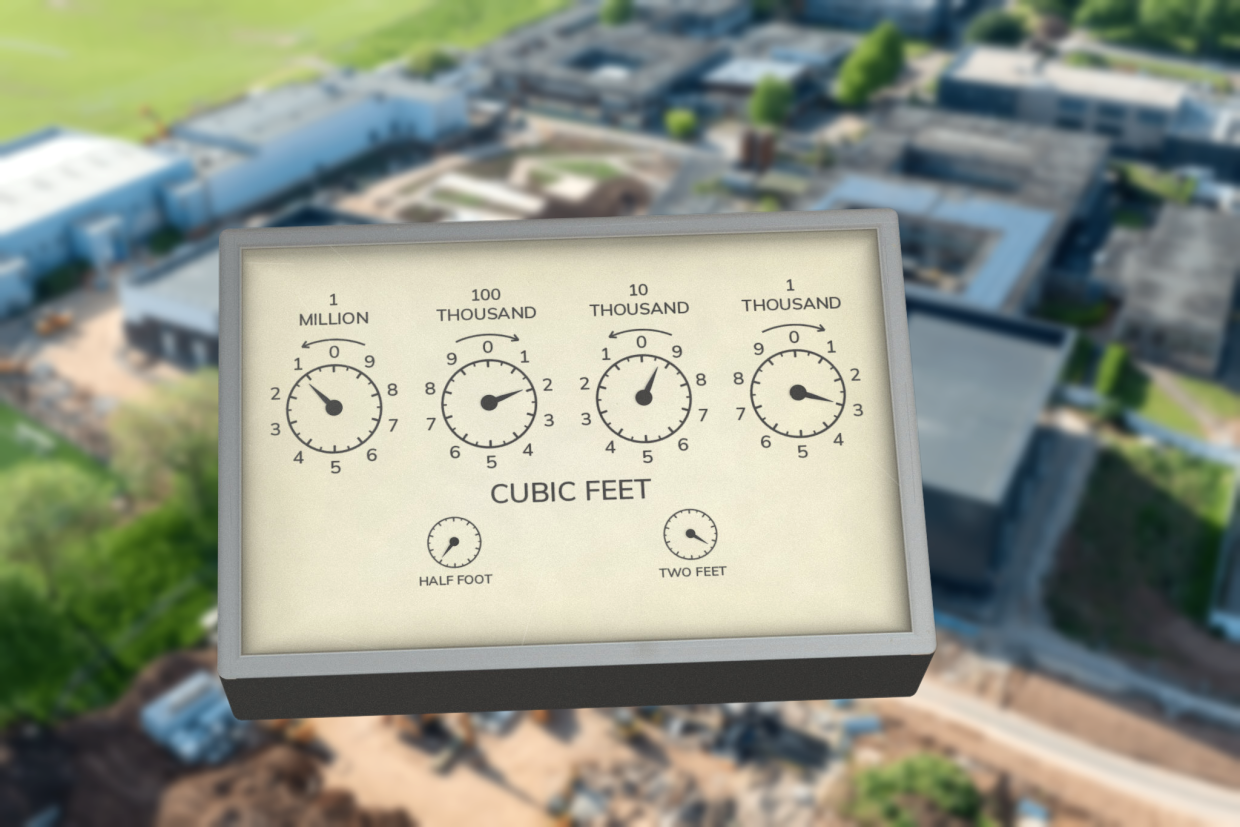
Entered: 119300 ft³
